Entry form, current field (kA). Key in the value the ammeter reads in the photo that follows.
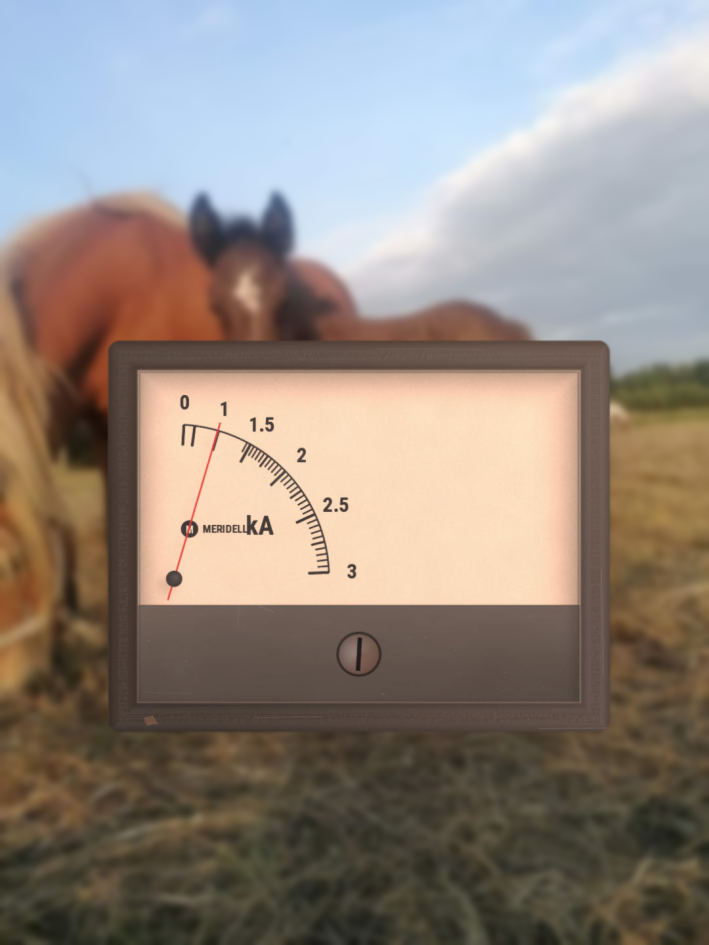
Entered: 1 kA
